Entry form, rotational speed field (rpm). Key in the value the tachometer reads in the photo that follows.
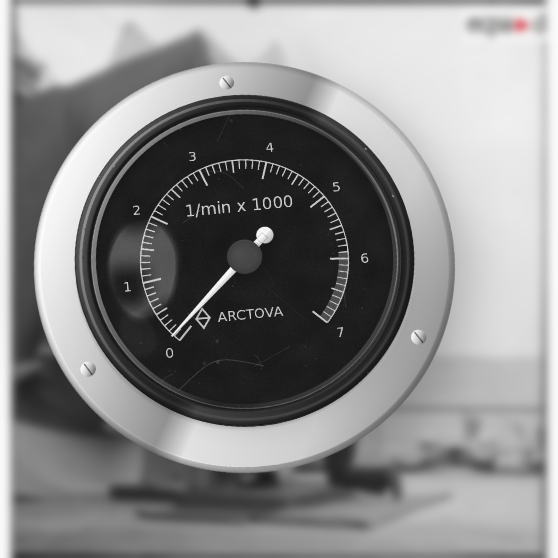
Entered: 100 rpm
